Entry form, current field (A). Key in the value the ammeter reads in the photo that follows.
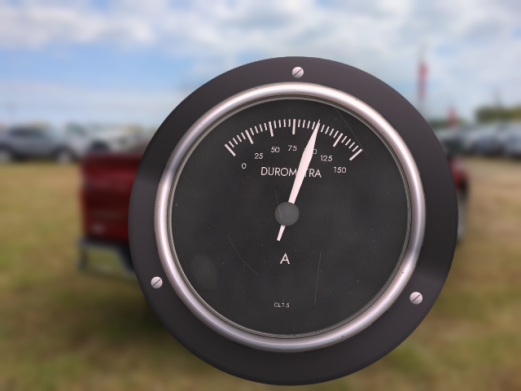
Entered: 100 A
